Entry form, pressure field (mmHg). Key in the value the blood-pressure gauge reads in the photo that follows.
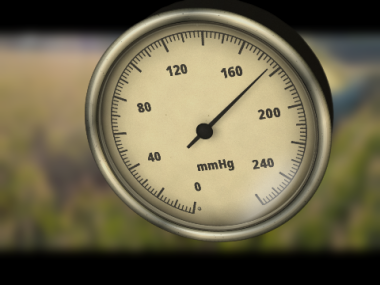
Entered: 176 mmHg
